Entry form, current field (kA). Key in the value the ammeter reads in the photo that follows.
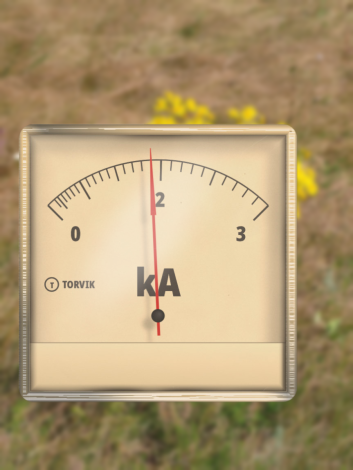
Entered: 1.9 kA
